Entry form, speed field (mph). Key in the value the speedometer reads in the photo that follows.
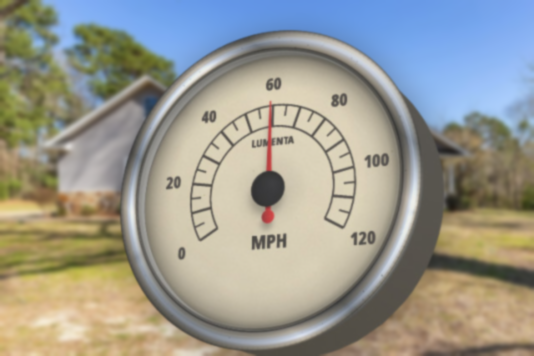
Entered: 60 mph
